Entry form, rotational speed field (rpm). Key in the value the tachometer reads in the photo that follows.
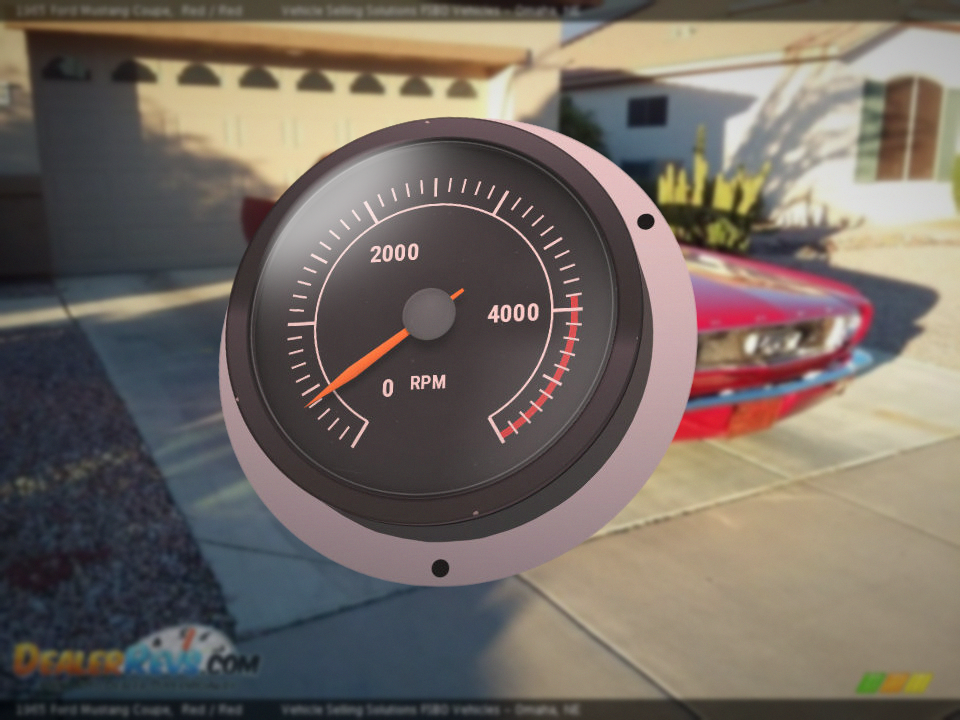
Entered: 400 rpm
